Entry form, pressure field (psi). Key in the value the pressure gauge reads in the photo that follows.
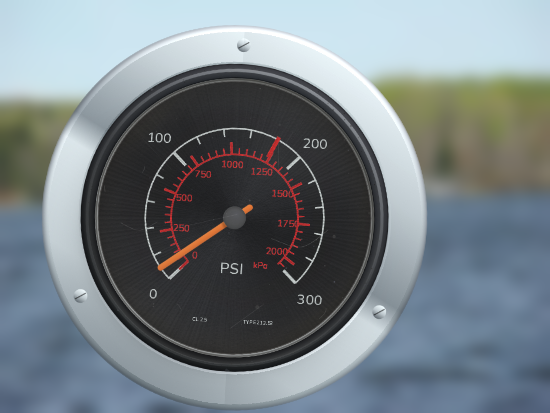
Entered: 10 psi
